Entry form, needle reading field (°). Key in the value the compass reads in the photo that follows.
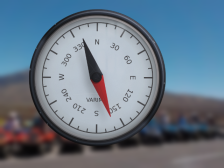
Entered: 160 °
